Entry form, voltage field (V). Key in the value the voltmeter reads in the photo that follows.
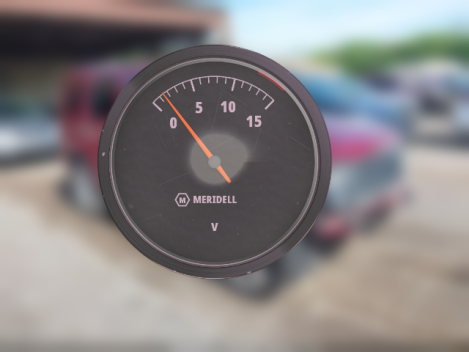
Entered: 1.5 V
